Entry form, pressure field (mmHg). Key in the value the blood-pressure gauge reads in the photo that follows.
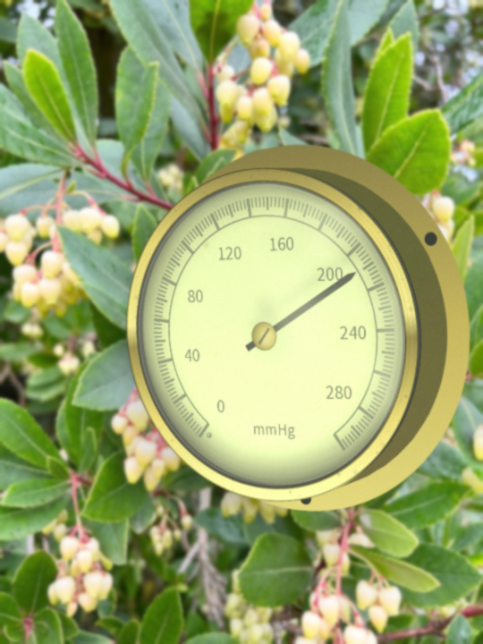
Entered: 210 mmHg
